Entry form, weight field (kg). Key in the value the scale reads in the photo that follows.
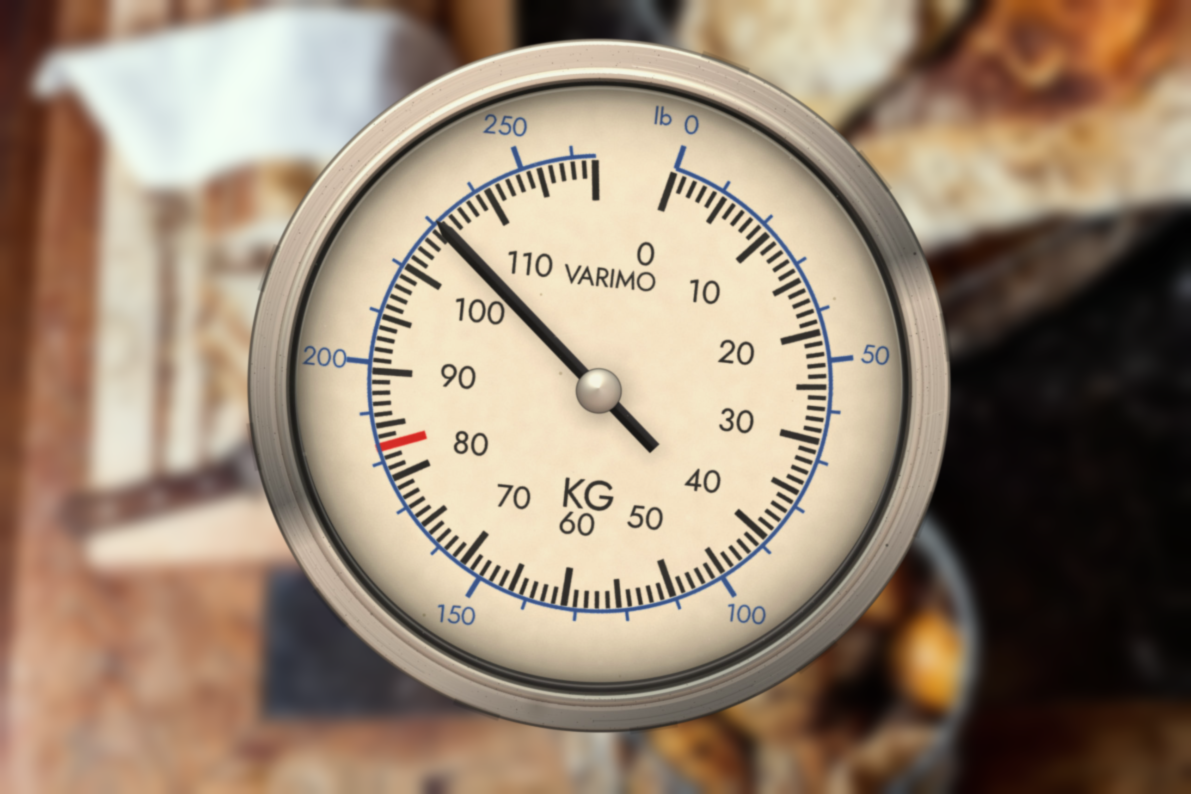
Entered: 105 kg
